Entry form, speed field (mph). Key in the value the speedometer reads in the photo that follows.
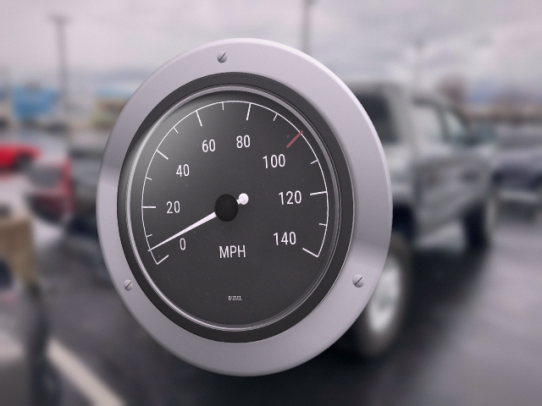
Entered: 5 mph
